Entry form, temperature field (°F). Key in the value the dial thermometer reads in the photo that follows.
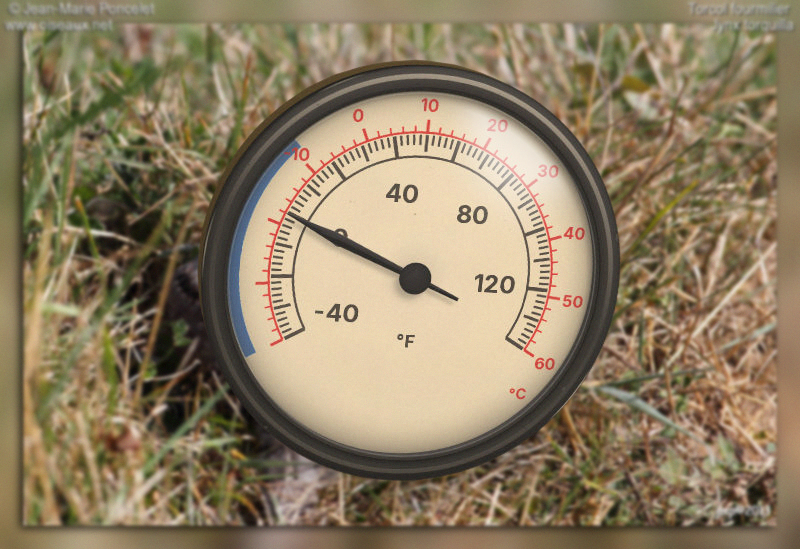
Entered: 0 °F
